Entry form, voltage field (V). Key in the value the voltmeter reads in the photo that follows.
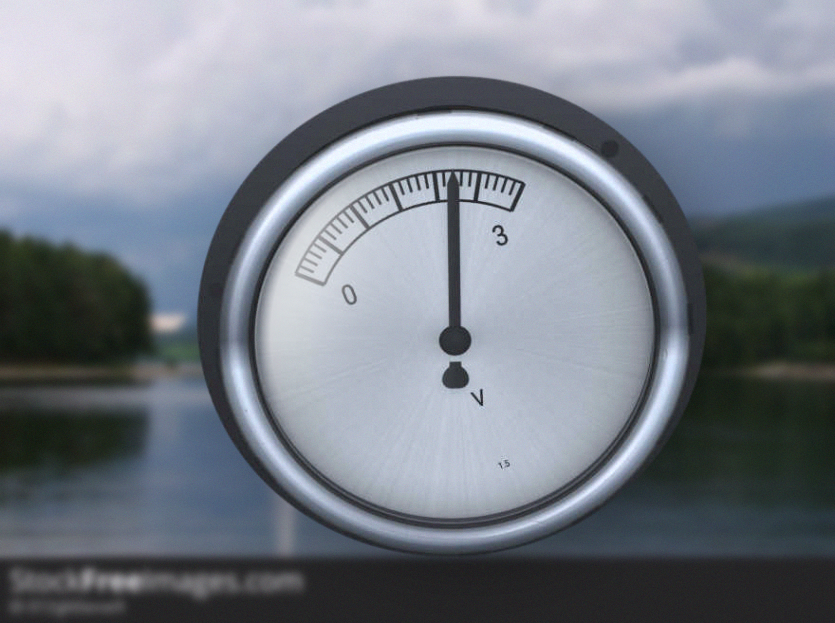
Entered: 2.2 V
